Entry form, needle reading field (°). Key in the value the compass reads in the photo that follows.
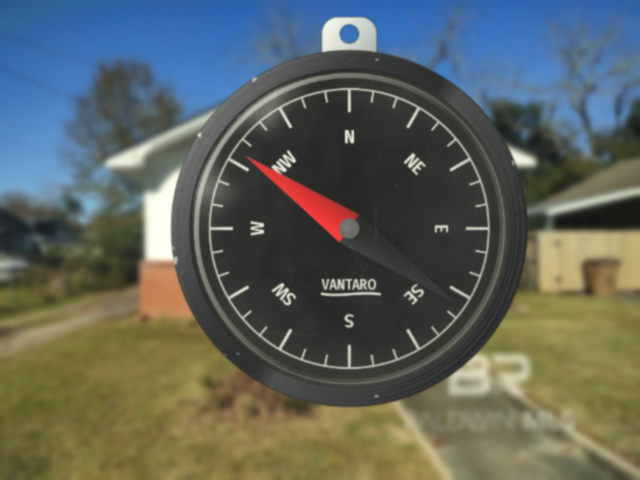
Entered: 305 °
